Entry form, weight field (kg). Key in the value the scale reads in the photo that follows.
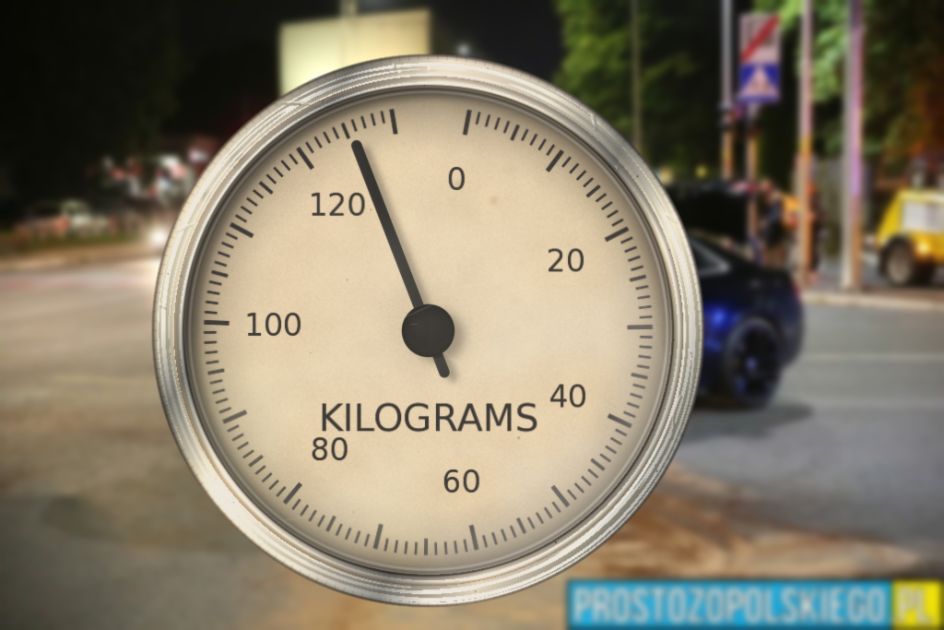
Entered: 125.5 kg
